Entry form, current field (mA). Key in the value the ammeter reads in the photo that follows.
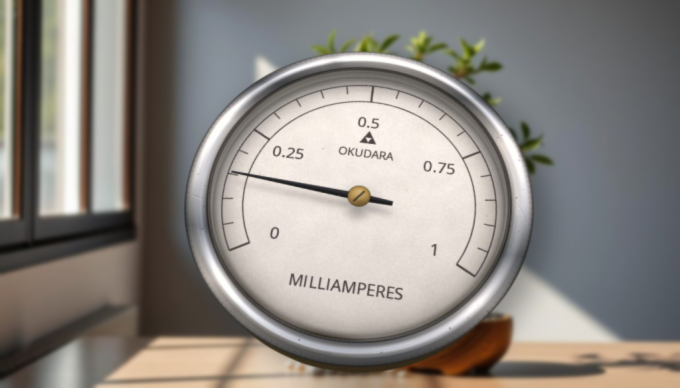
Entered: 0.15 mA
